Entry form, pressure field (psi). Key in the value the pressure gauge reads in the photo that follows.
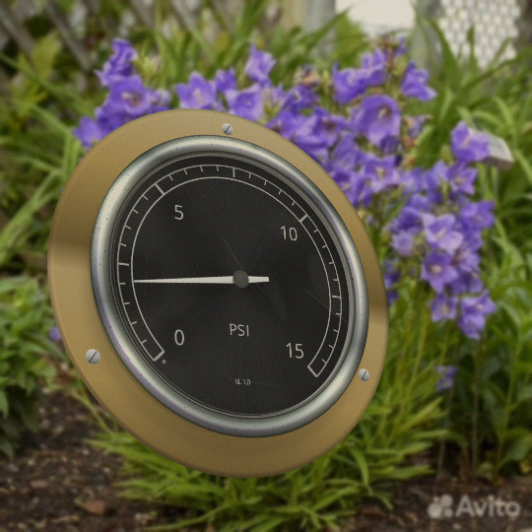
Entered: 2 psi
